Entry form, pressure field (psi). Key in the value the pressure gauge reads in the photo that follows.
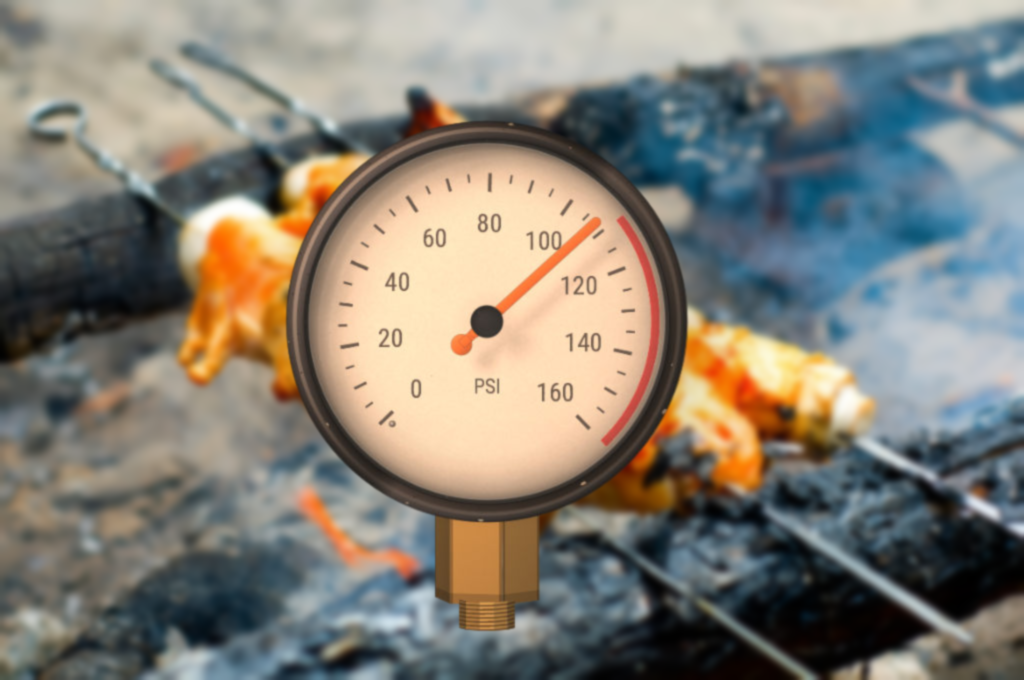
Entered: 107.5 psi
